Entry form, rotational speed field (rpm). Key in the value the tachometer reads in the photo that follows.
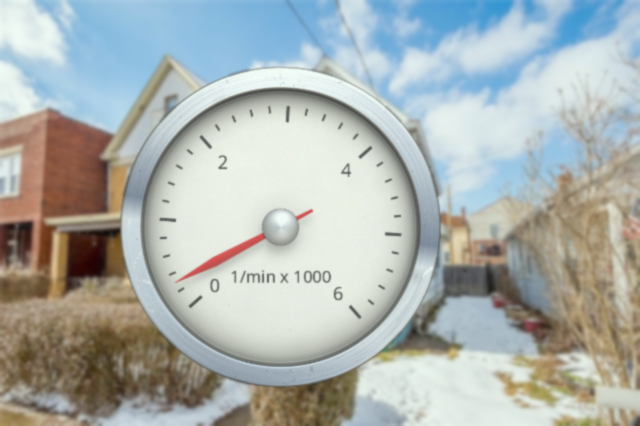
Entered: 300 rpm
